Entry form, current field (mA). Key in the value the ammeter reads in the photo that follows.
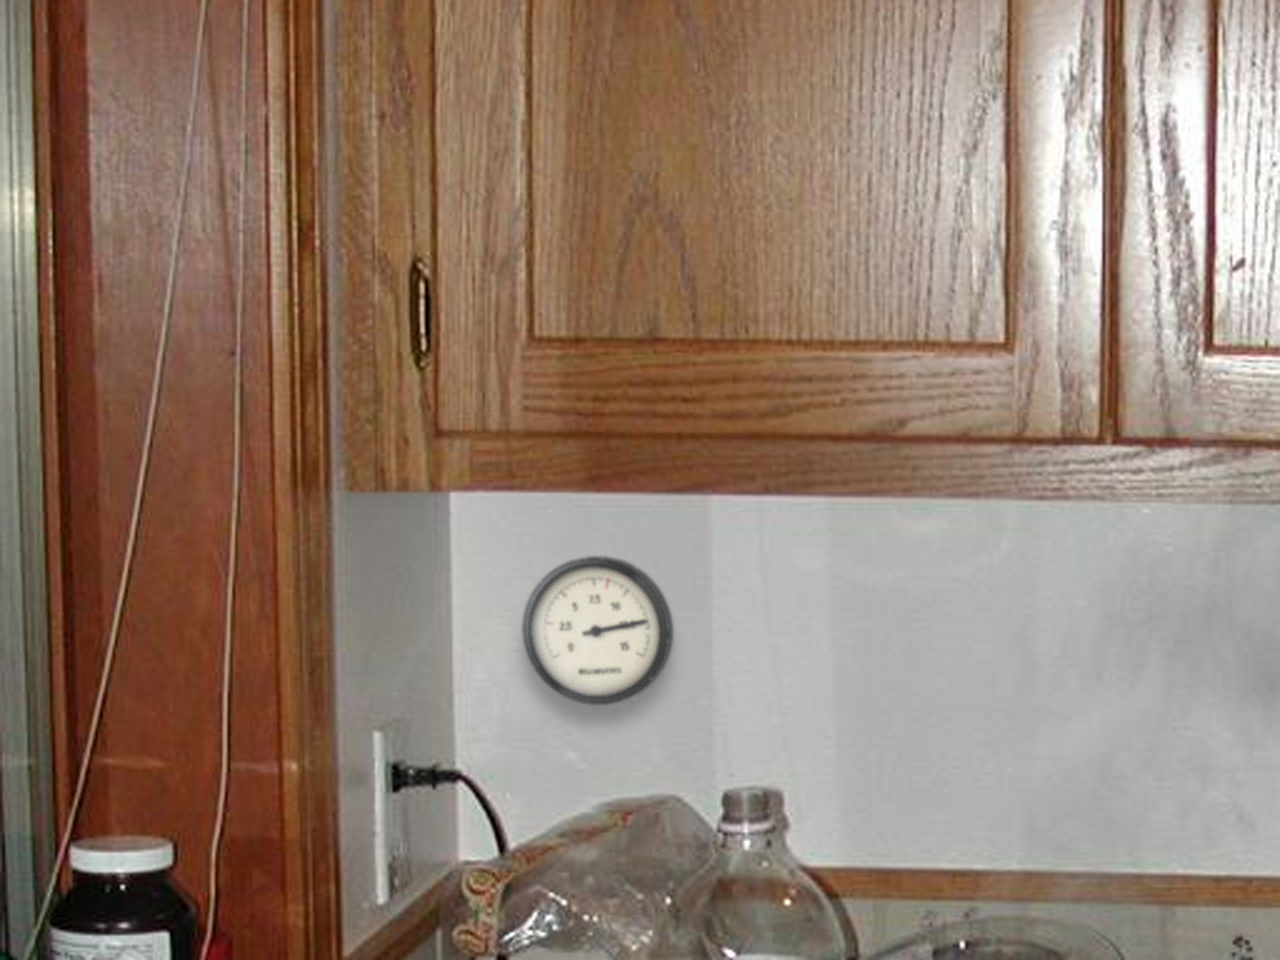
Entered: 12.5 mA
